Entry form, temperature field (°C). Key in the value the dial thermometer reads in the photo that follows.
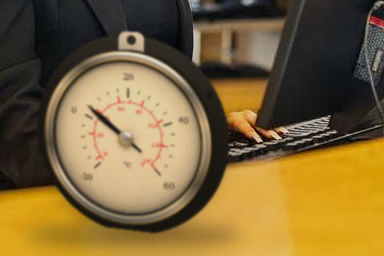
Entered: 4 °C
